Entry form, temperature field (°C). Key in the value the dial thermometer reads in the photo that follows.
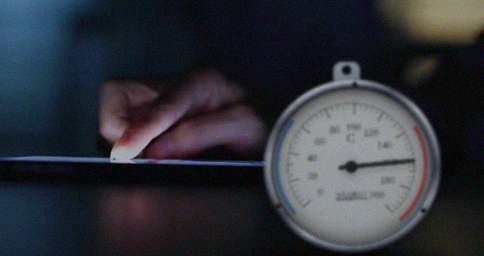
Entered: 160 °C
